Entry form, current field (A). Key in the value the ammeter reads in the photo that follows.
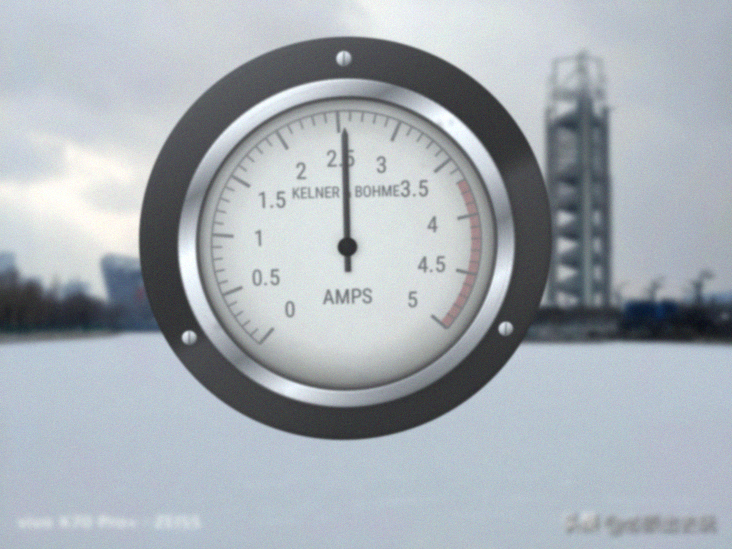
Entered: 2.55 A
